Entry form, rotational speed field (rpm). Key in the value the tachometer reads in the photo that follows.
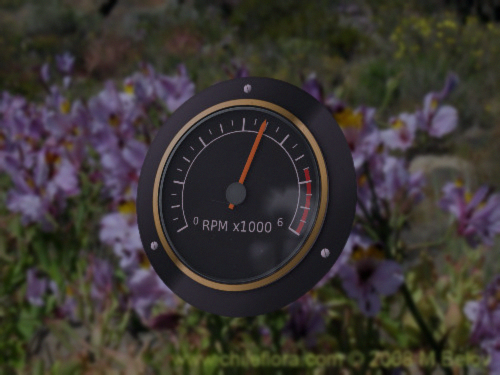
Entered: 3500 rpm
